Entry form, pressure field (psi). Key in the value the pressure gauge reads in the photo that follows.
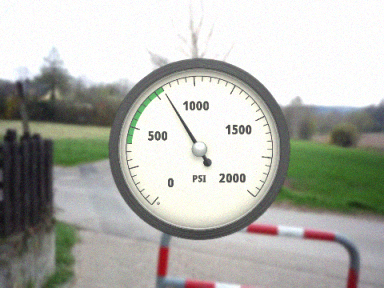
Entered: 800 psi
